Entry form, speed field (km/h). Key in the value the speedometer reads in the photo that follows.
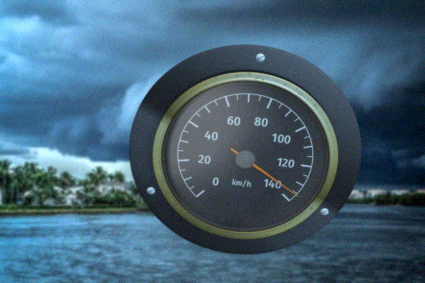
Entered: 135 km/h
